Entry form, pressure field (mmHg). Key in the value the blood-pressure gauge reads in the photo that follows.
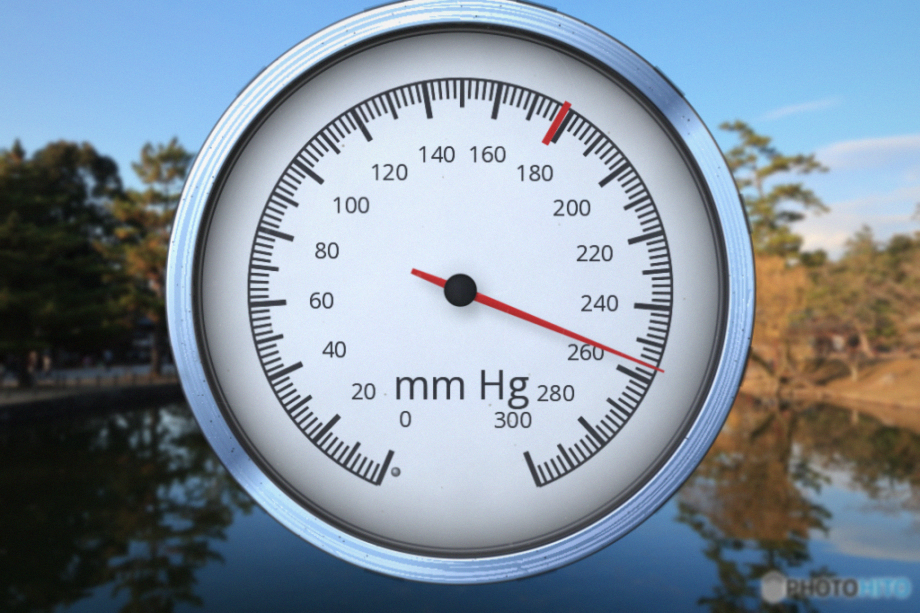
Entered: 256 mmHg
